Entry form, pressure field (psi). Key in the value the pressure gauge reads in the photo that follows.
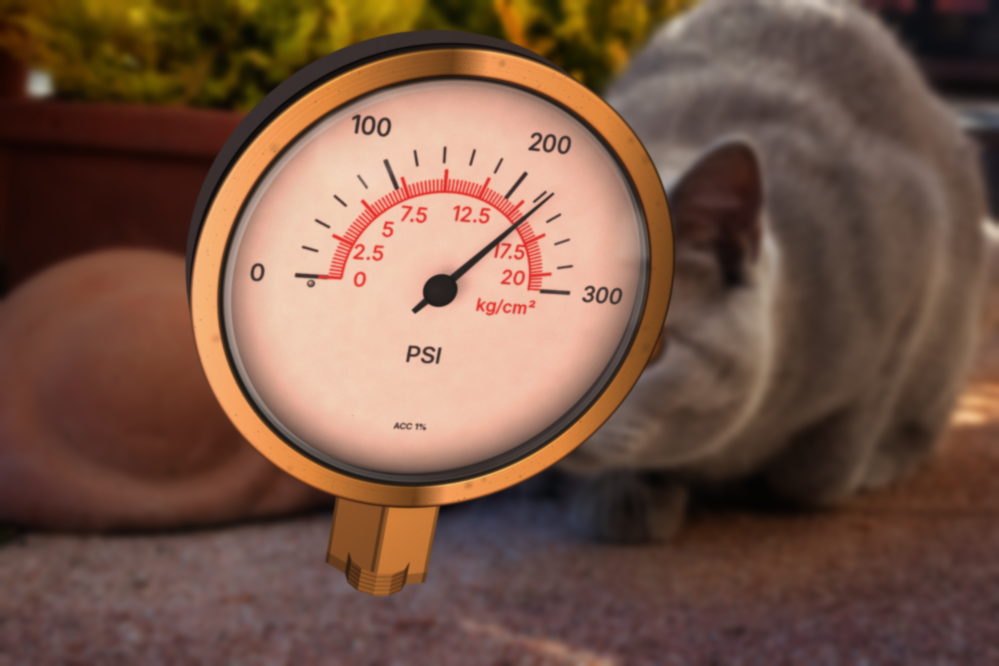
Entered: 220 psi
